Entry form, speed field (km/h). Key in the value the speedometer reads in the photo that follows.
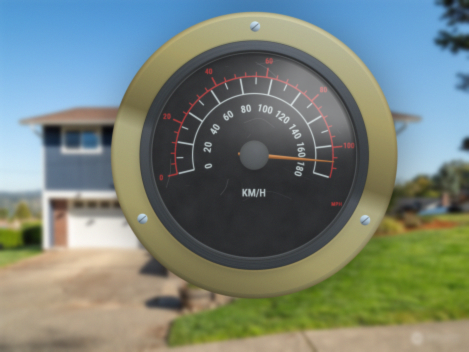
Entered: 170 km/h
